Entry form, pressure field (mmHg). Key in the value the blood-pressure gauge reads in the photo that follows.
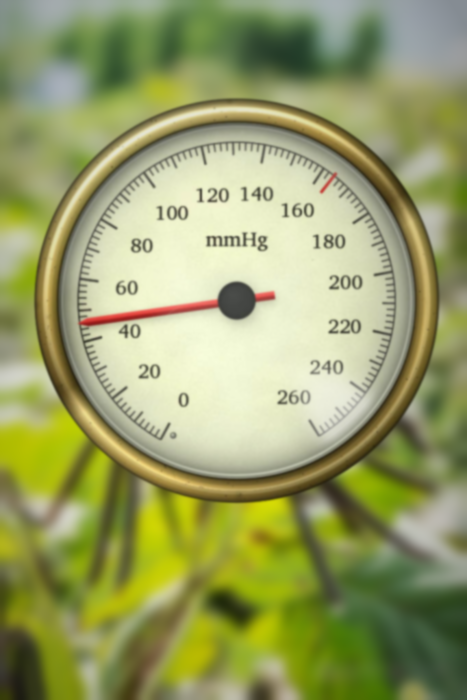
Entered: 46 mmHg
